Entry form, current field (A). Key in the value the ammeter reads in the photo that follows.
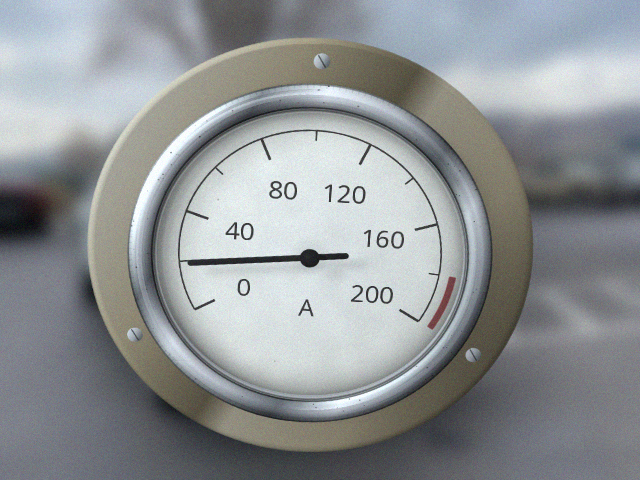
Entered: 20 A
